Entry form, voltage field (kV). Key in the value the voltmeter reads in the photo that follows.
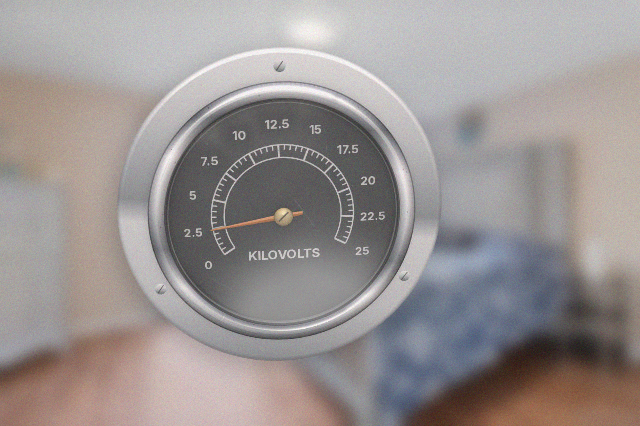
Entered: 2.5 kV
